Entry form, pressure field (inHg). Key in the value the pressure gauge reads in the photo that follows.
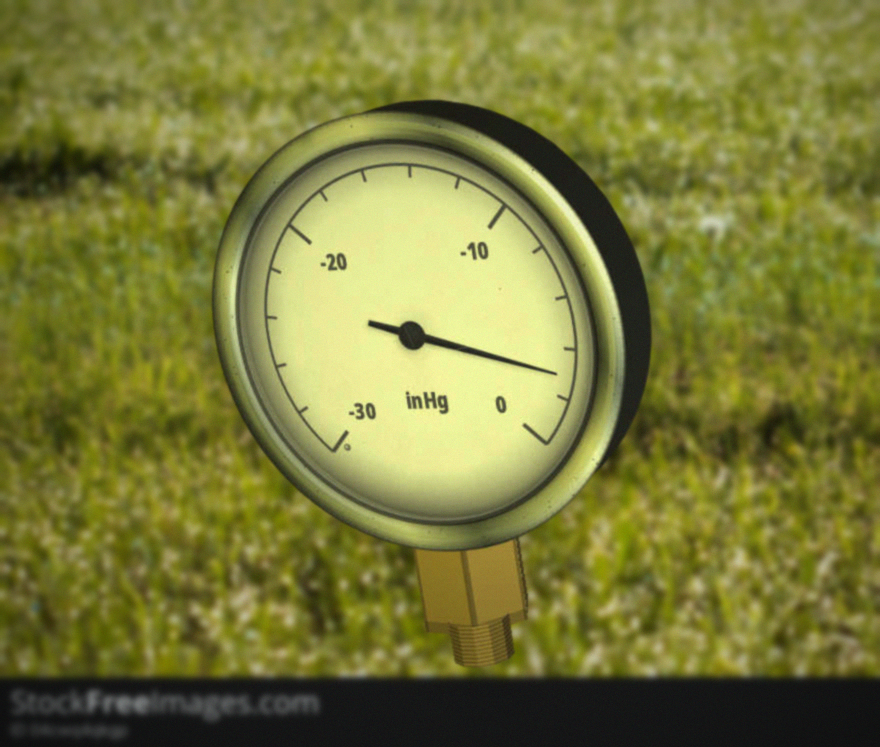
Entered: -3 inHg
